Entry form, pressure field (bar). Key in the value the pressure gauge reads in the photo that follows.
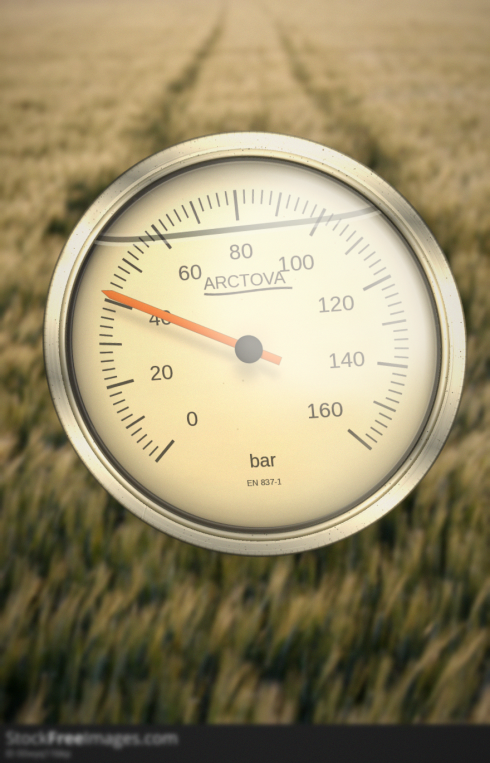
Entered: 42 bar
